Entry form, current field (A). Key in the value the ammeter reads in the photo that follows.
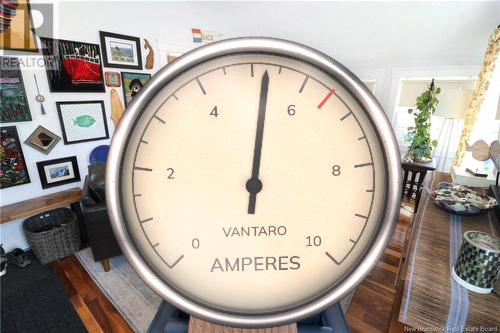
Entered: 5.25 A
